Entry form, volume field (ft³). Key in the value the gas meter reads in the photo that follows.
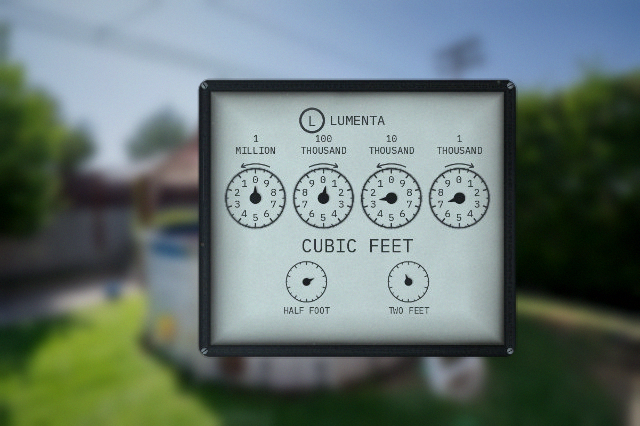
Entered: 2700 ft³
